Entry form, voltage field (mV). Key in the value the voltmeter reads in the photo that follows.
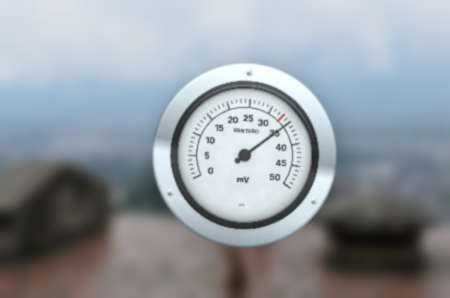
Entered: 35 mV
